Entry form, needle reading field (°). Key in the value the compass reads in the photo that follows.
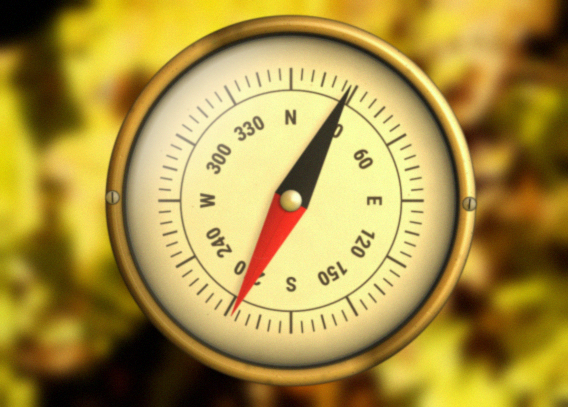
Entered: 207.5 °
